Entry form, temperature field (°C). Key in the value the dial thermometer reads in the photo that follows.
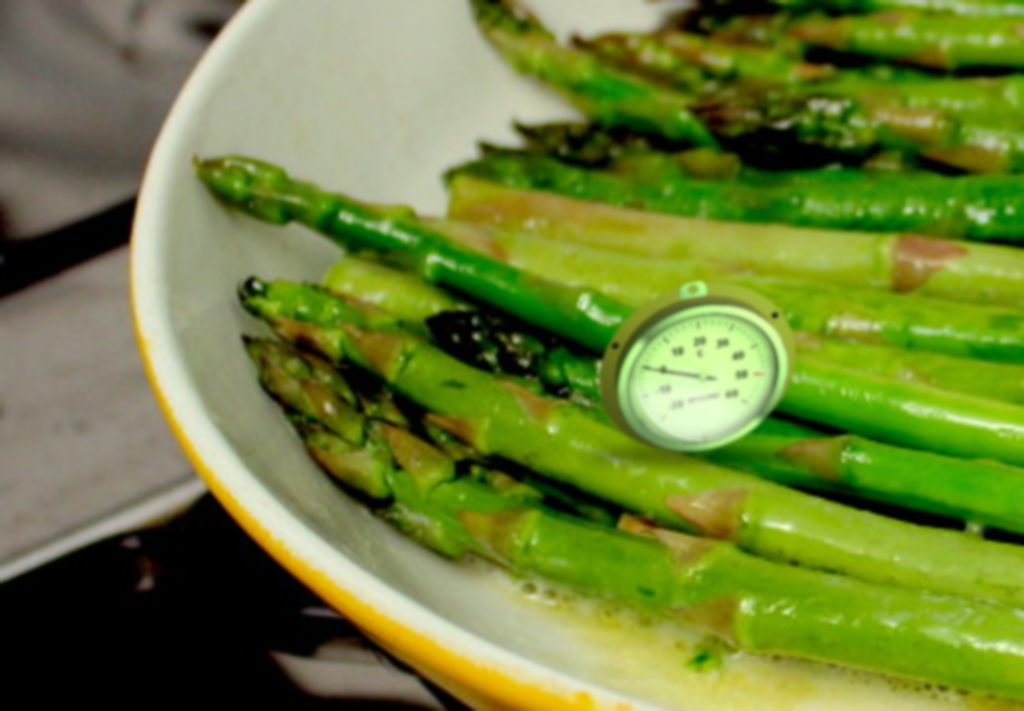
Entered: 0 °C
